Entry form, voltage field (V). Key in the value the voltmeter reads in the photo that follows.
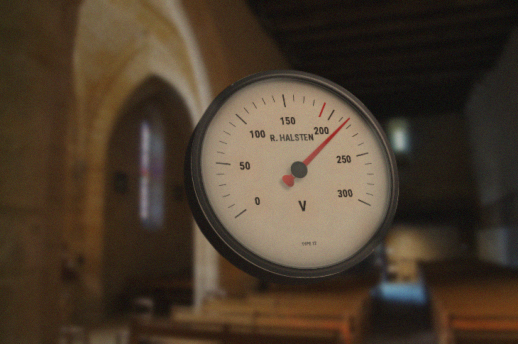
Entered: 215 V
